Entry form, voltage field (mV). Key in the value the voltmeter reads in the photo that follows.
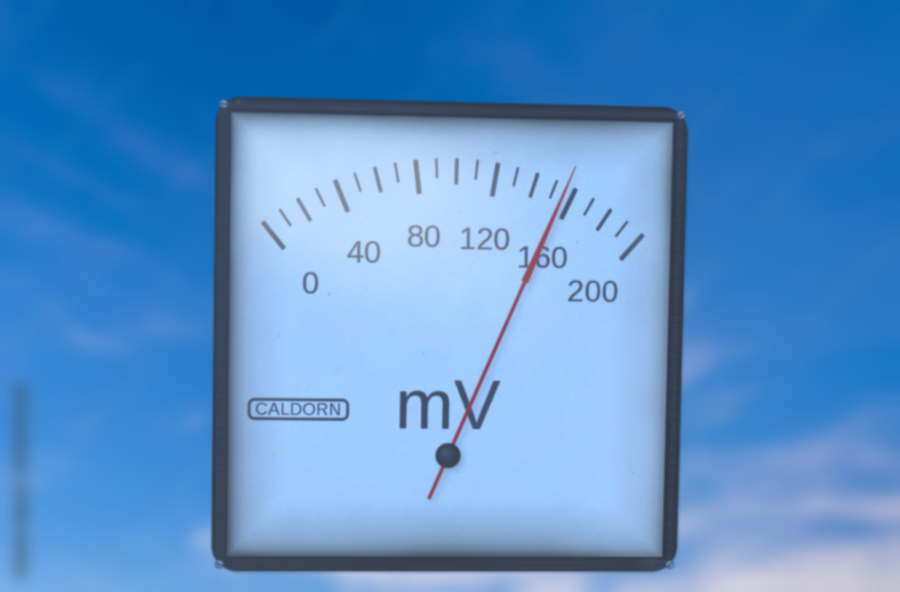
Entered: 155 mV
